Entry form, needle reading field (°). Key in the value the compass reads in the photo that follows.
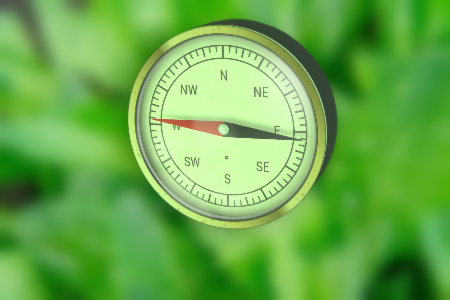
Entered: 275 °
